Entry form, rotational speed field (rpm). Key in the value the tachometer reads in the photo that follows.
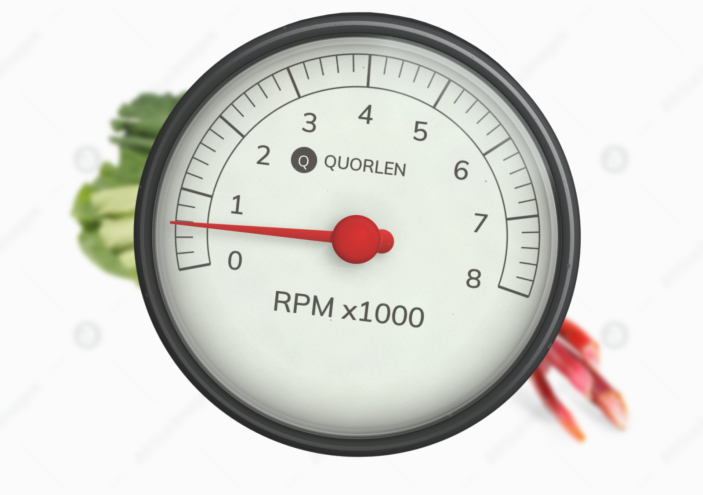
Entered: 600 rpm
